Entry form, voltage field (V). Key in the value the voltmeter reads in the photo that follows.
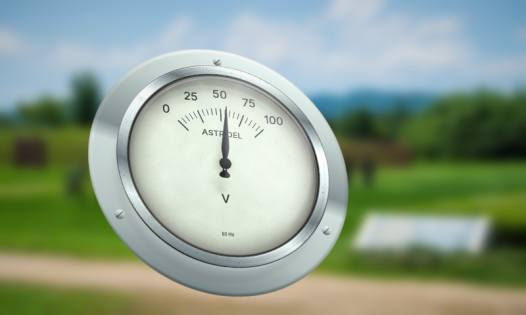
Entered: 55 V
